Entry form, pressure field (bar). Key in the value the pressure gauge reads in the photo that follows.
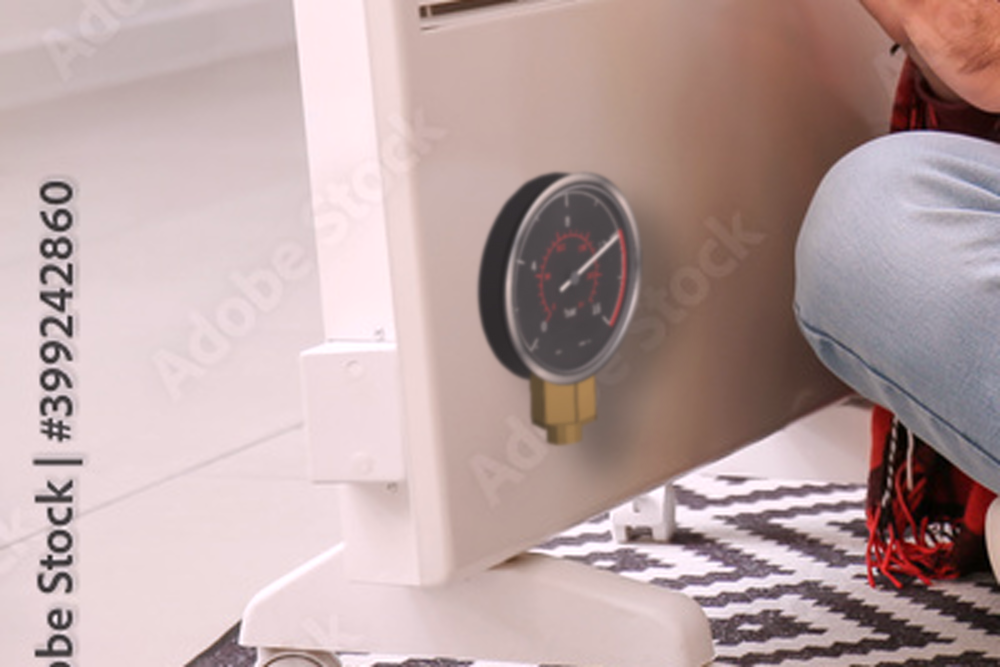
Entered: 12 bar
